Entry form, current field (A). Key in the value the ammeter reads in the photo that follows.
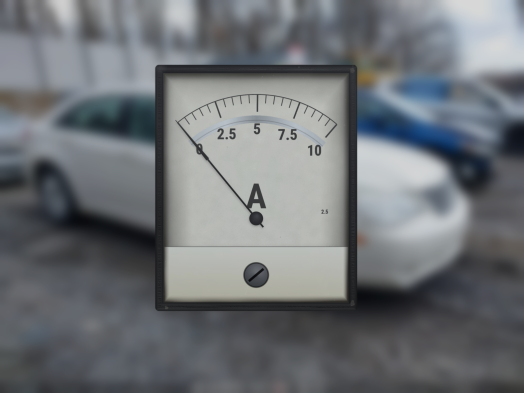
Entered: 0 A
